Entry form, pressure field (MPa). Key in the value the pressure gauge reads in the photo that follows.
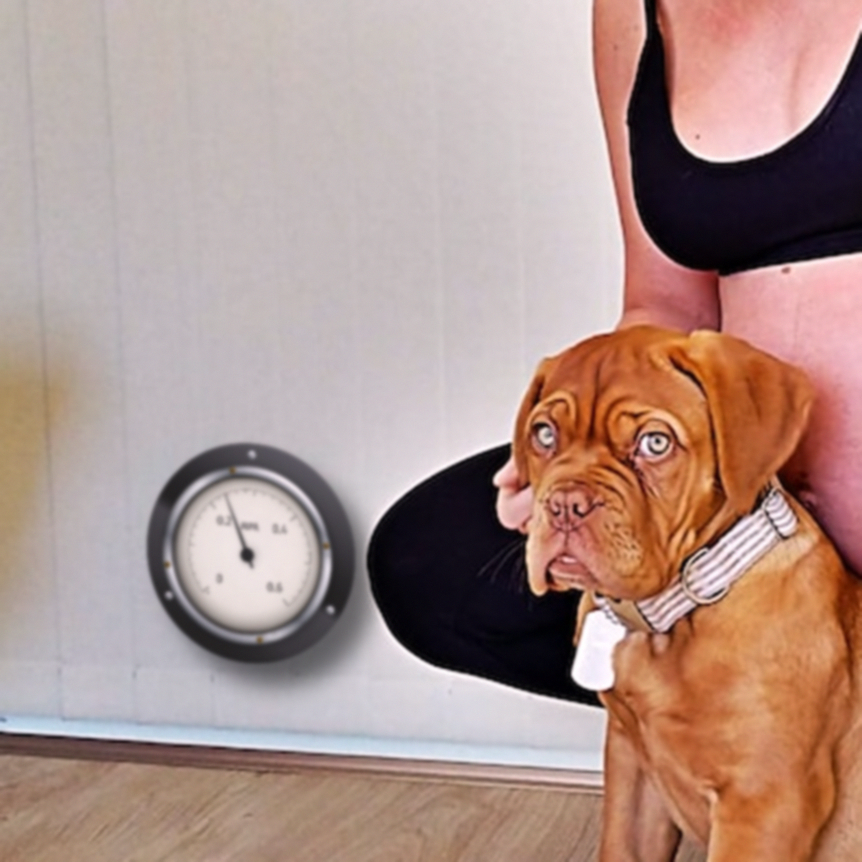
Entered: 0.24 MPa
